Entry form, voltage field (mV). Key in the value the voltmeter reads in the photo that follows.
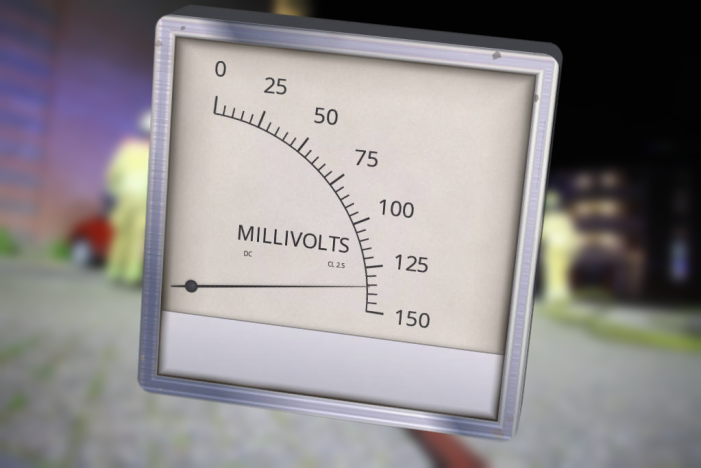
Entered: 135 mV
